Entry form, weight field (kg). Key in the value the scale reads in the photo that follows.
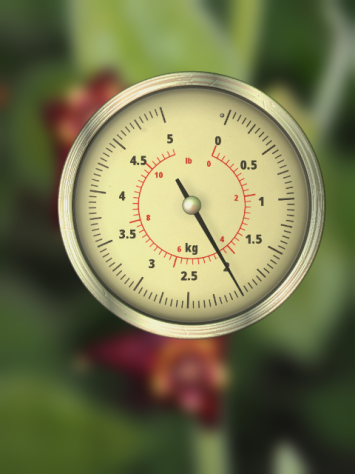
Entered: 2 kg
